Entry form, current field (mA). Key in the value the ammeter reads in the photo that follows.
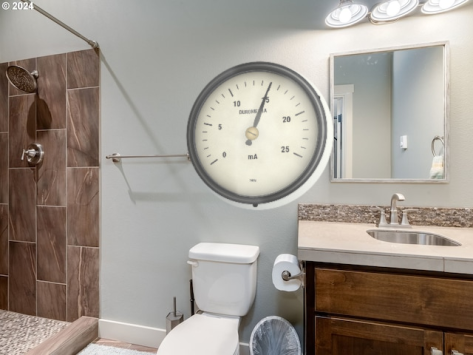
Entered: 15 mA
